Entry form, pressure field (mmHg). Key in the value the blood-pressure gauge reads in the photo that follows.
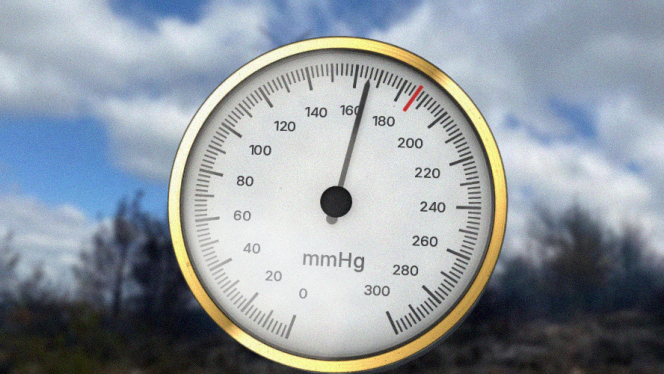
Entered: 166 mmHg
